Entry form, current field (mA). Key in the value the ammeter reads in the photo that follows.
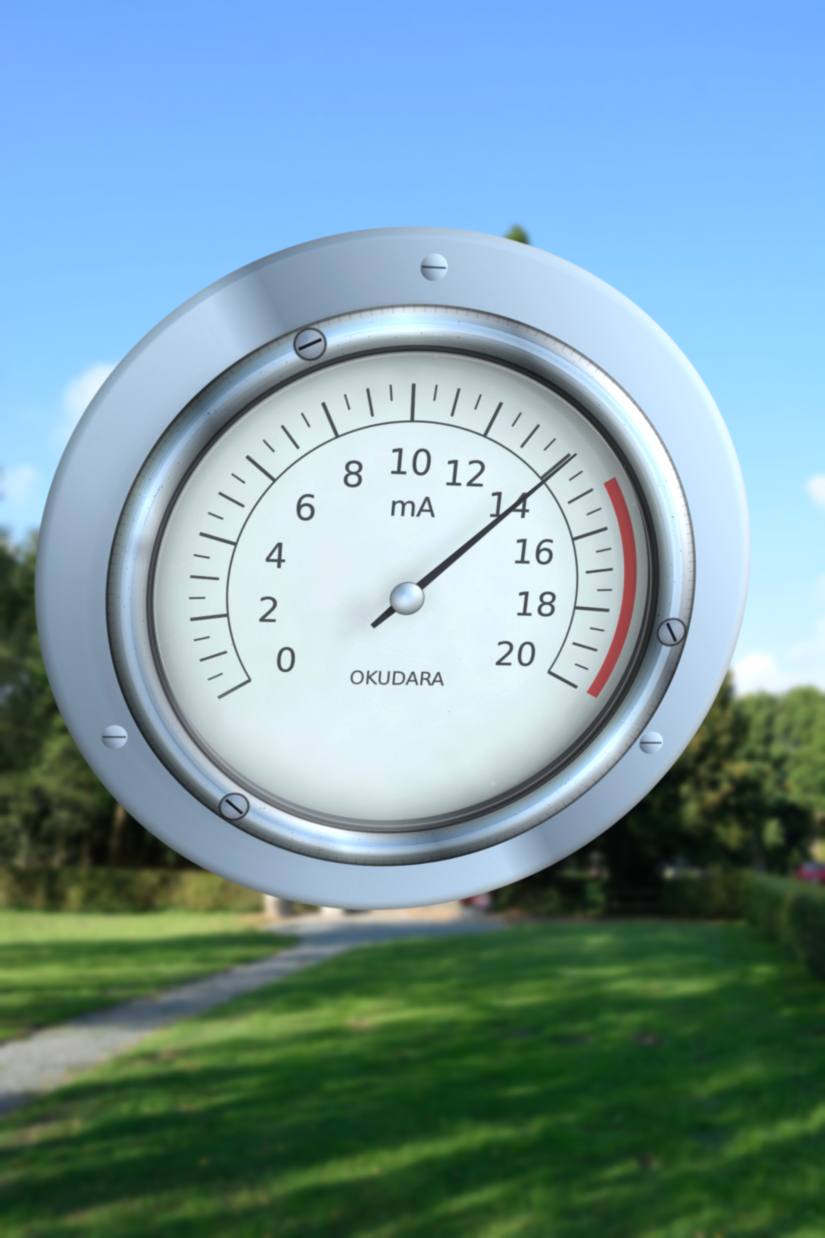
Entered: 14 mA
